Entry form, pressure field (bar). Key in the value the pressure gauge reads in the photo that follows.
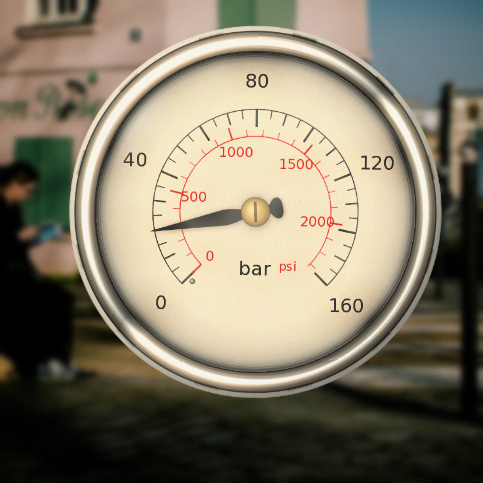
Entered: 20 bar
